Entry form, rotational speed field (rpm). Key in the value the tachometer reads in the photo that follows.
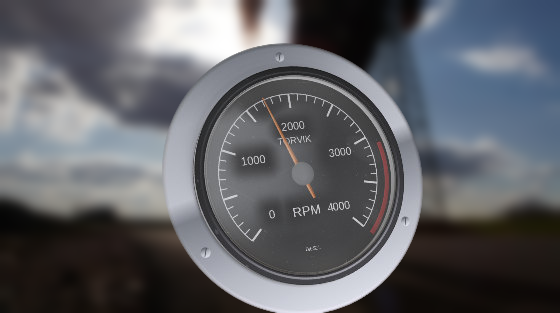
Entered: 1700 rpm
